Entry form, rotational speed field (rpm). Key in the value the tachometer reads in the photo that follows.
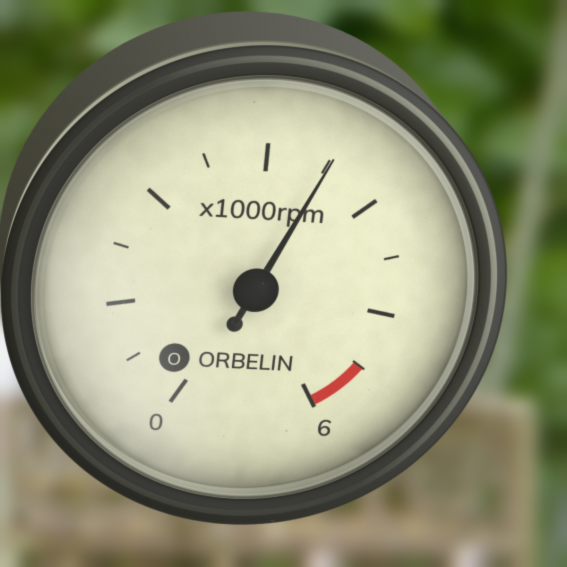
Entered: 3500 rpm
